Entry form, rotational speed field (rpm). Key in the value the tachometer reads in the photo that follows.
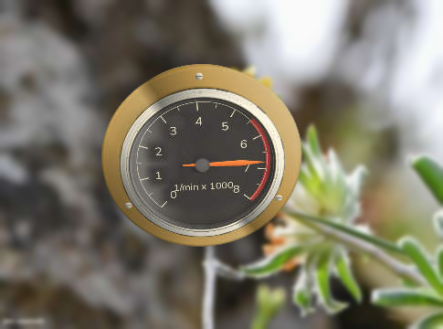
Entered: 6750 rpm
